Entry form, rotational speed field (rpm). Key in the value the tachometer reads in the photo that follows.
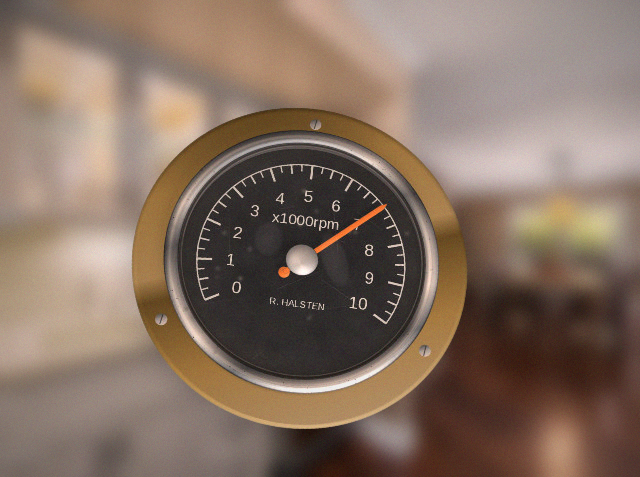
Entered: 7000 rpm
